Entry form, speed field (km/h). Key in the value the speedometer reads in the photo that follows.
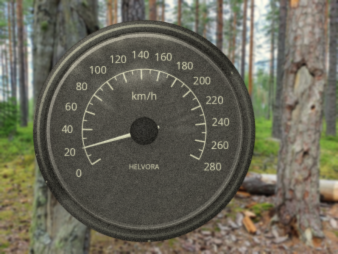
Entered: 20 km/h
